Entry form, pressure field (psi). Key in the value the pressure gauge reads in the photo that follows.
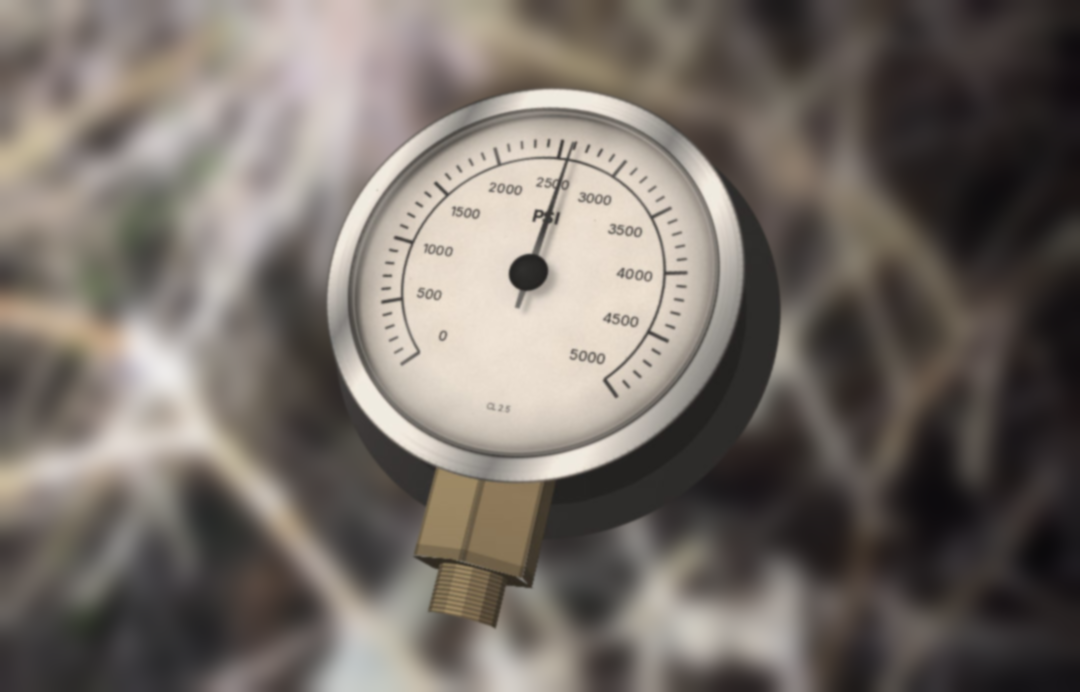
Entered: 2600 psi
